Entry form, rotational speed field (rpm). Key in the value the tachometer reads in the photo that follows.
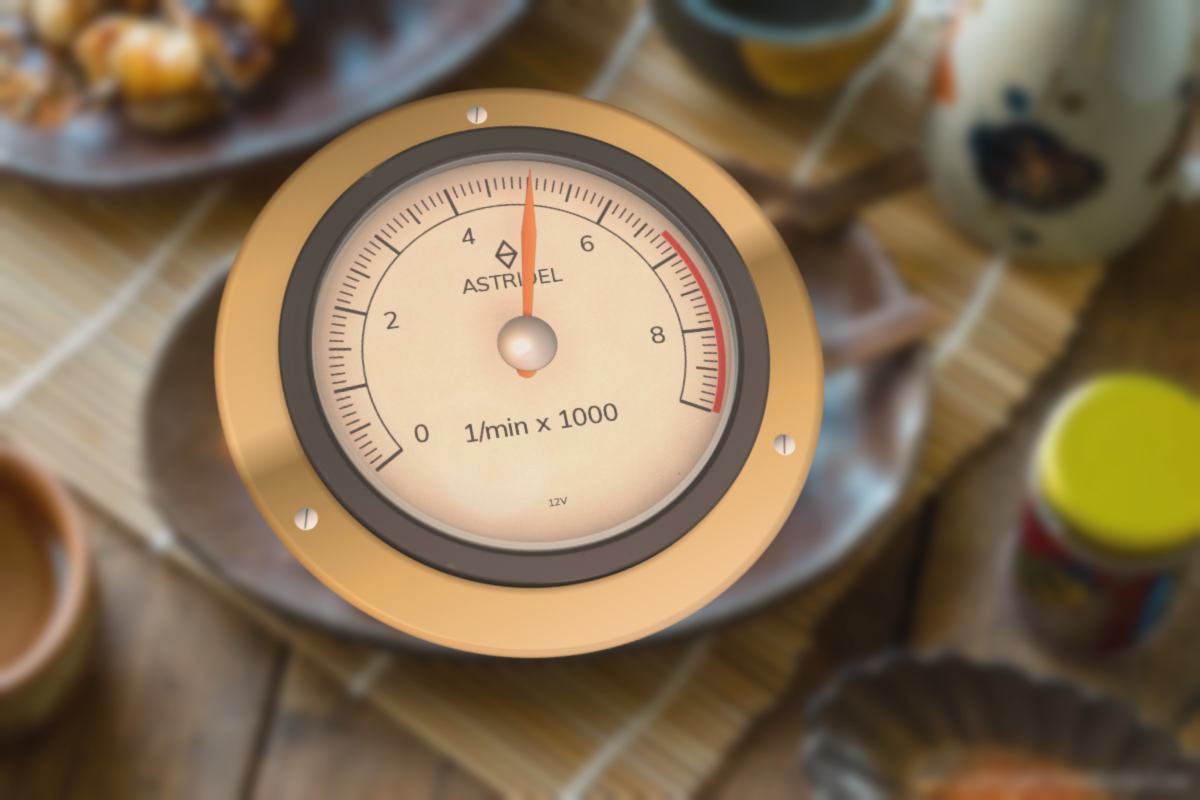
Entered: 5000 rpm
